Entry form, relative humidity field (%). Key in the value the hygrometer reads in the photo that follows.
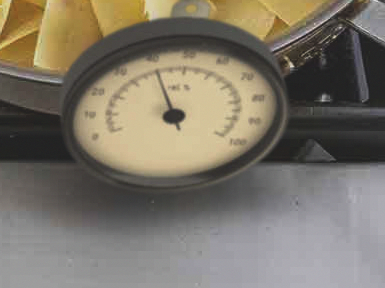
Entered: 40 %
